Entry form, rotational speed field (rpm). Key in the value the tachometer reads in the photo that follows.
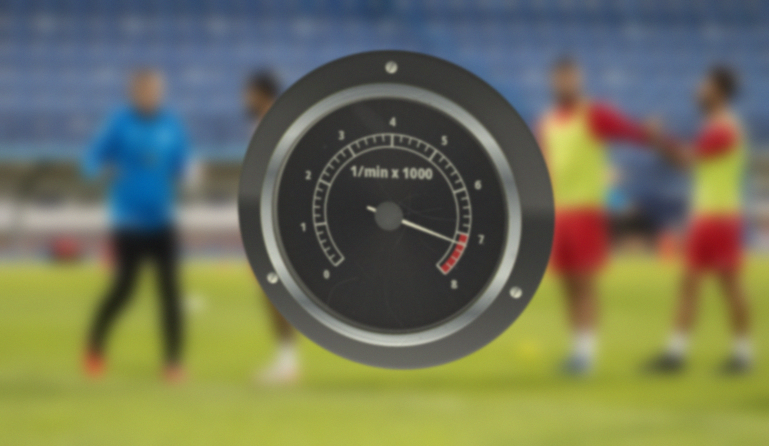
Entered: 7200 rpm
